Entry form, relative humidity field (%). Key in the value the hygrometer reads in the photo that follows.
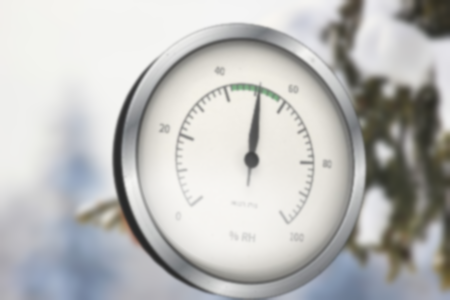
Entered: 50 %
